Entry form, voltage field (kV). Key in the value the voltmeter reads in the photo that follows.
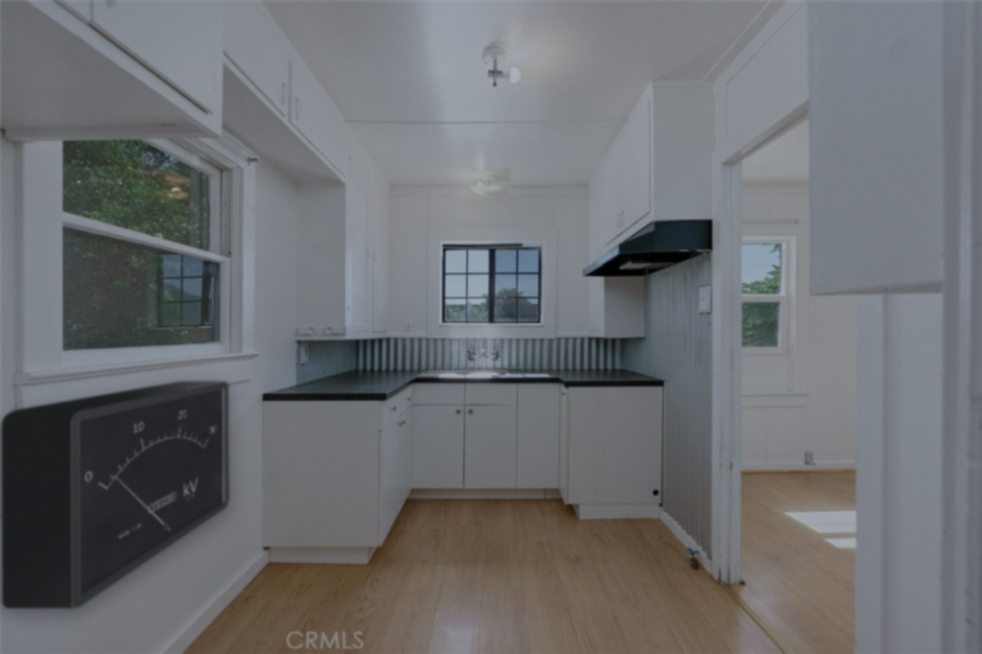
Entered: 2 kV
